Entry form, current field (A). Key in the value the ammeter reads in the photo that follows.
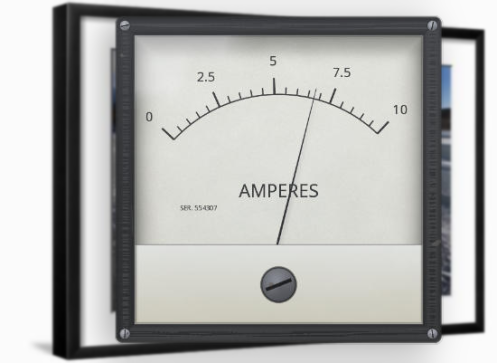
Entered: 6.75 A
